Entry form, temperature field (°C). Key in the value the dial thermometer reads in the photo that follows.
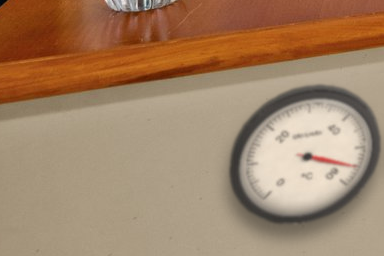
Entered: 55 °C
